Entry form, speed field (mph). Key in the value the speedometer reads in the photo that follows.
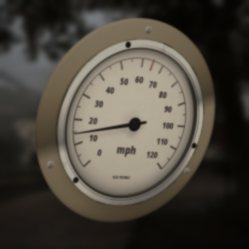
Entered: 15 mph
